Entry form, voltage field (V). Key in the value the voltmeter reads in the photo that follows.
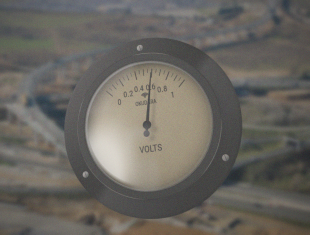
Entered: 0.6 V
